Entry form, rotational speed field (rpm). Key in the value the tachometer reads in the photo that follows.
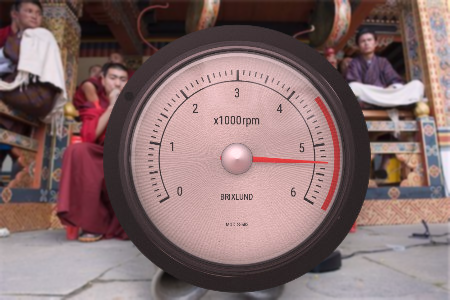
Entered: 5300 rpm
